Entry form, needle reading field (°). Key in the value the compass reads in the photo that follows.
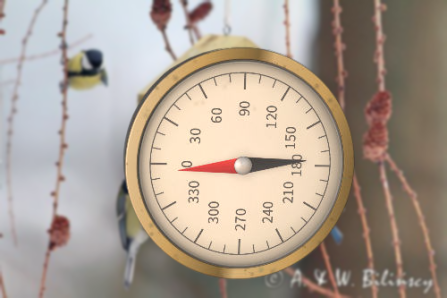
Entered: 355 °
